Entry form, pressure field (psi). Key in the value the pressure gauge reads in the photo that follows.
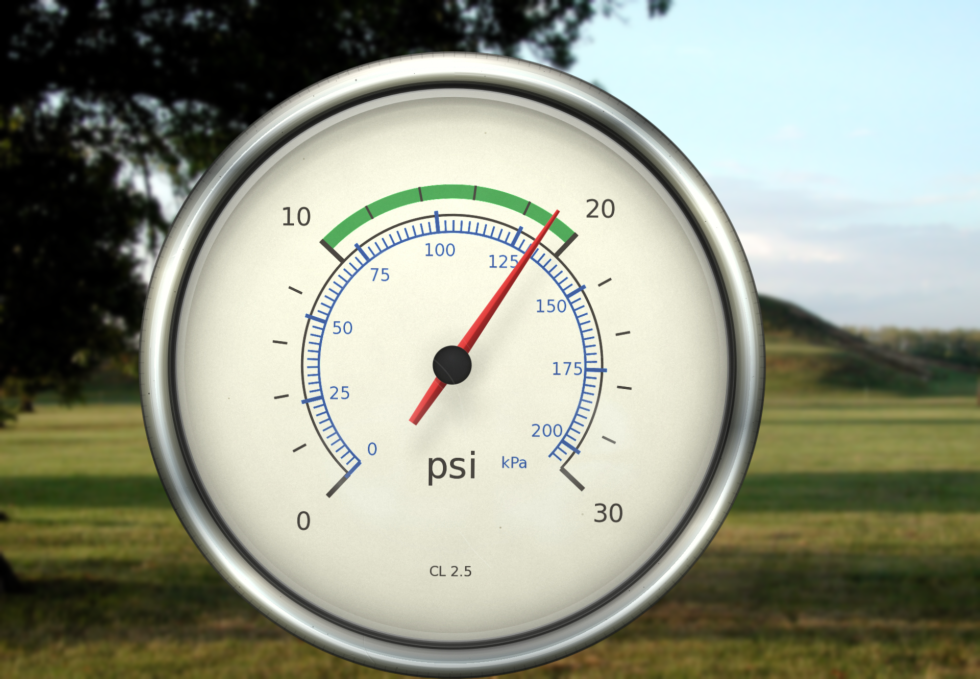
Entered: 19 psi
